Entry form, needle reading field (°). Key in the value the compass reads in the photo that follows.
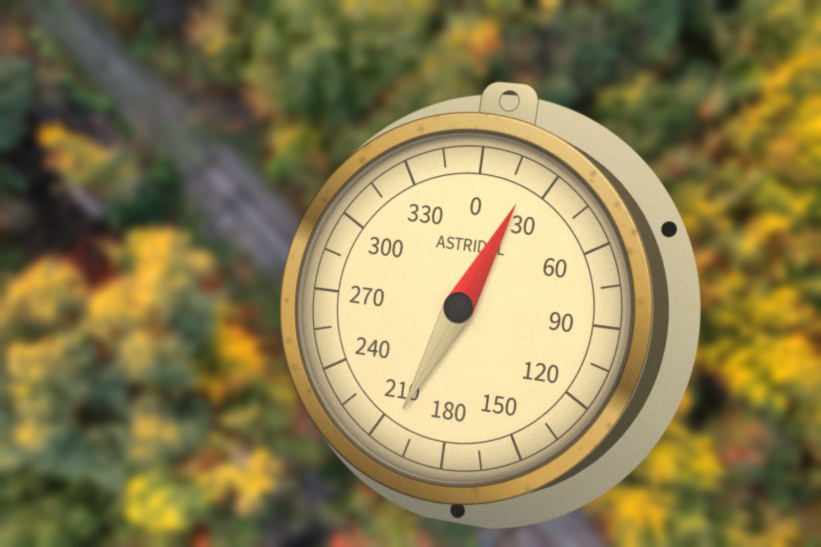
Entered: 22.5 °
